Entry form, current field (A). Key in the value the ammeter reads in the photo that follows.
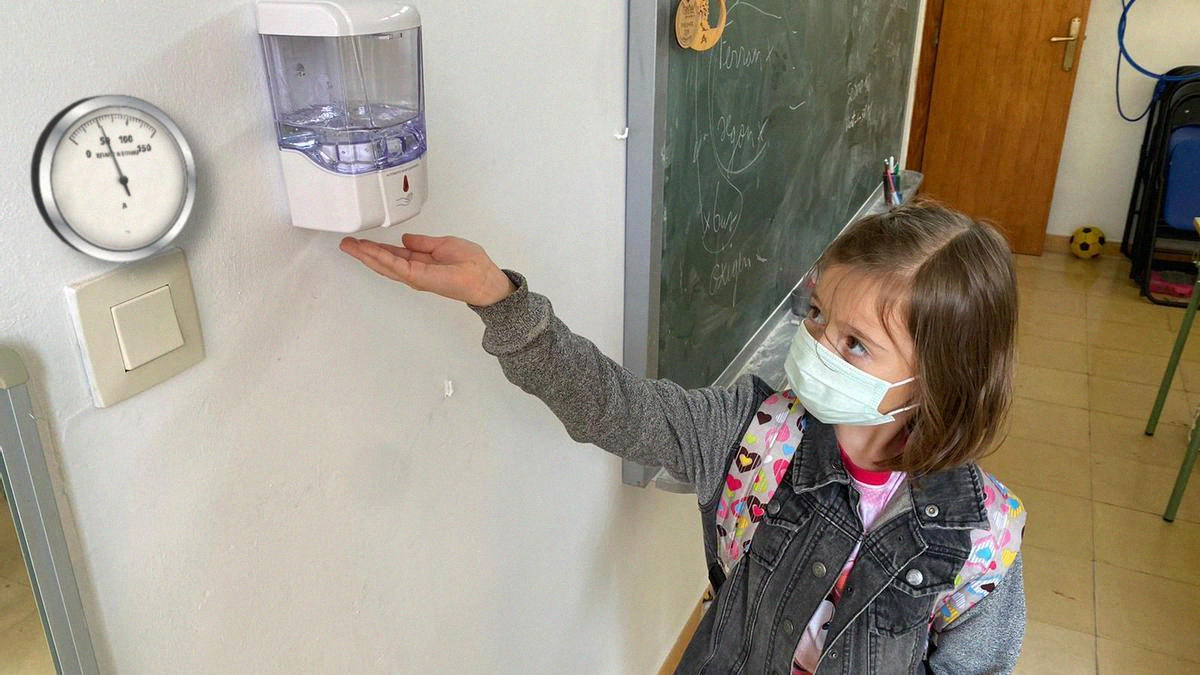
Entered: 50 A
